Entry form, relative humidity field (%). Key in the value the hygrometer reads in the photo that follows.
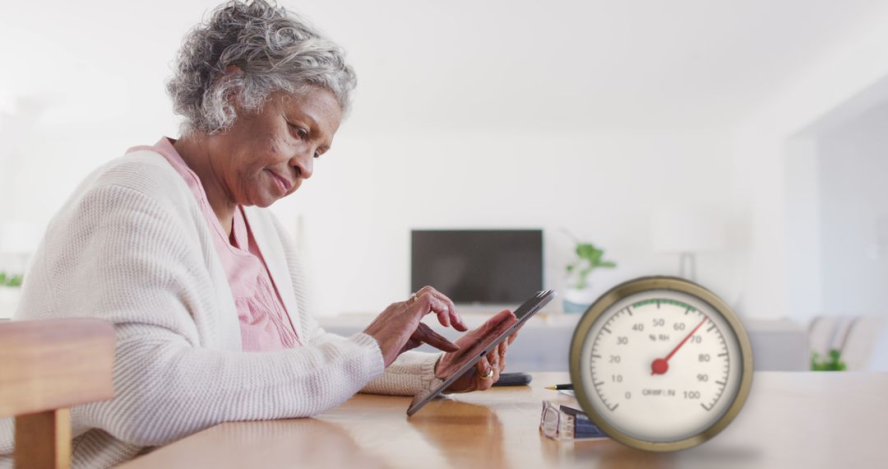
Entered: 66 %
